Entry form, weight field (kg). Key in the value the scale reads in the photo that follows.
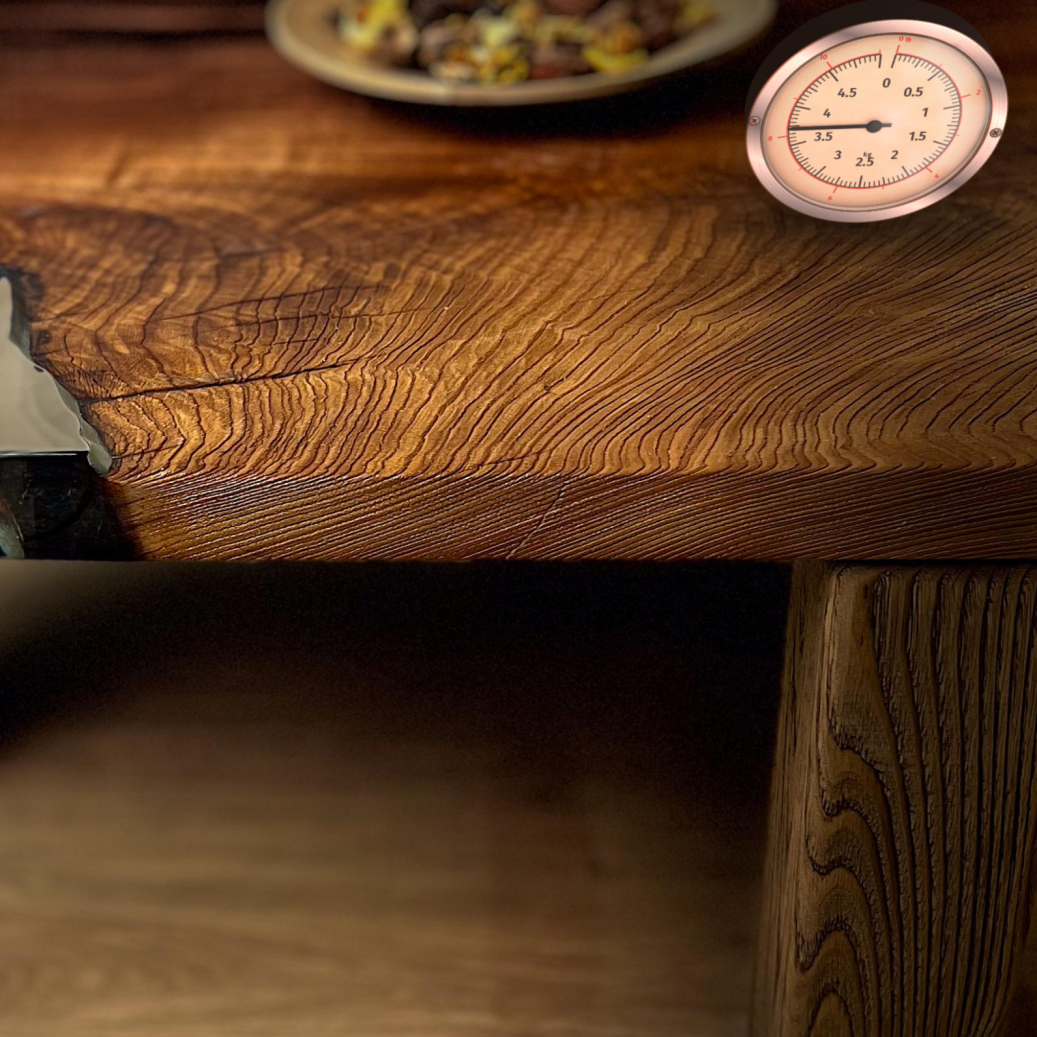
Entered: 3.75 kg
